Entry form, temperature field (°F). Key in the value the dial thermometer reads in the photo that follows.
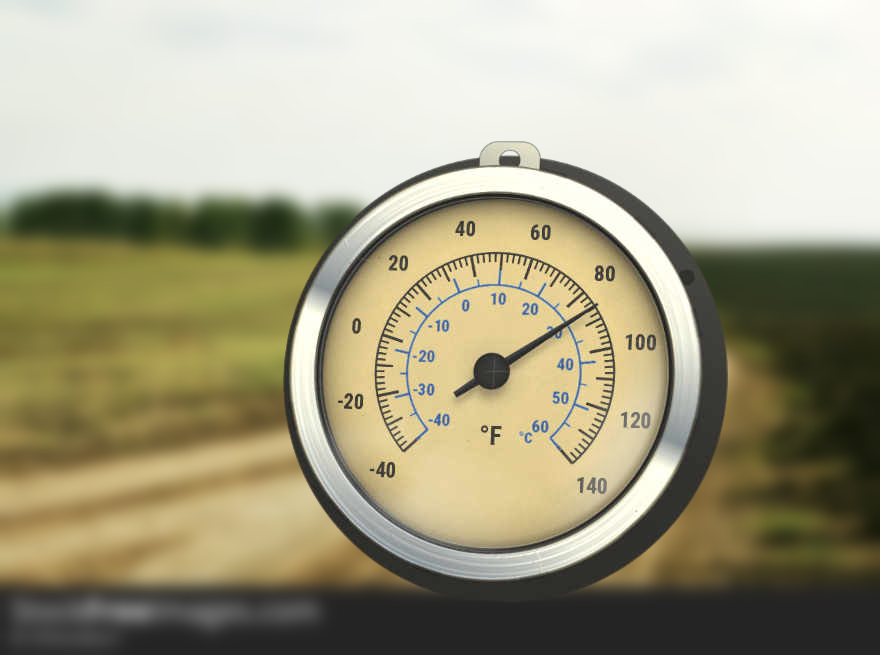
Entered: 86 °F
